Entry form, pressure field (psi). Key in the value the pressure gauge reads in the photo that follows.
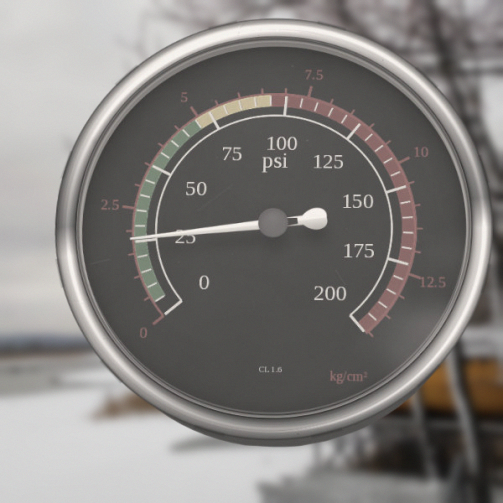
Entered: 25 psi
